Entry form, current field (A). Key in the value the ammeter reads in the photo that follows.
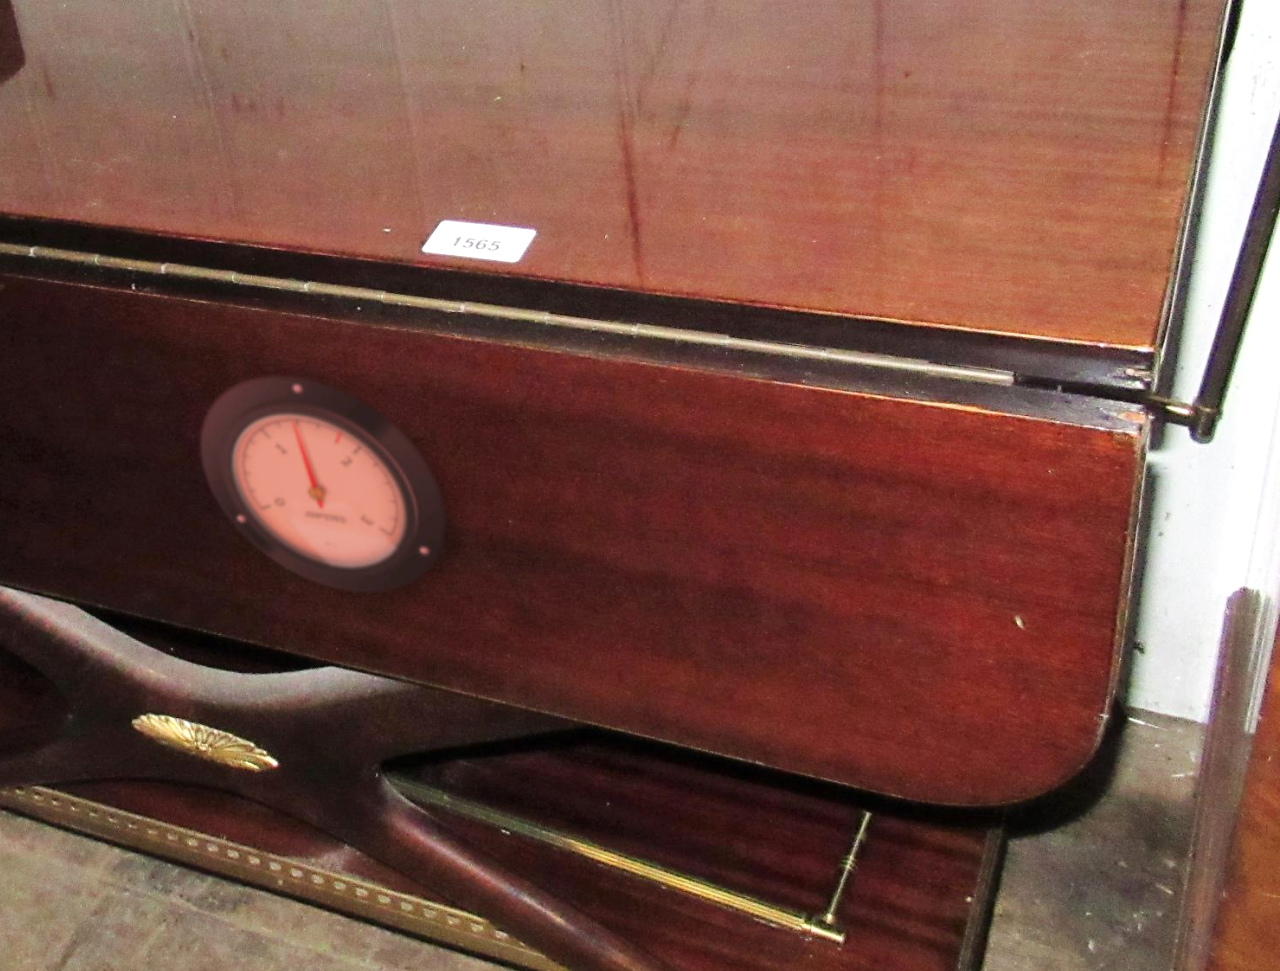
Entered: 1.4 A
